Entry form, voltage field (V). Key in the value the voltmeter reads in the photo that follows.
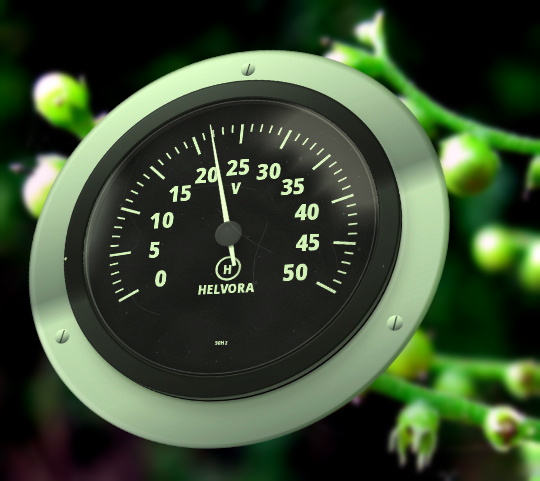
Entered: 22 V
